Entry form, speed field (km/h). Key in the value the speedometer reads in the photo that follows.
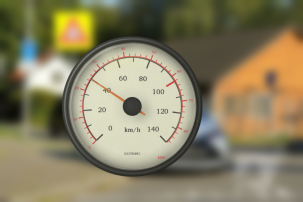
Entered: 40 km/h
